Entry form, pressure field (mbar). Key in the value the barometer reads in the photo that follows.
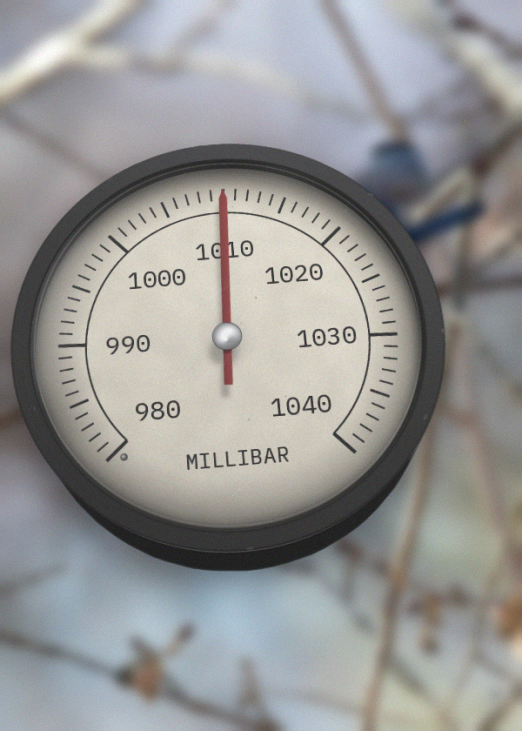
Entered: 1010 mbar
